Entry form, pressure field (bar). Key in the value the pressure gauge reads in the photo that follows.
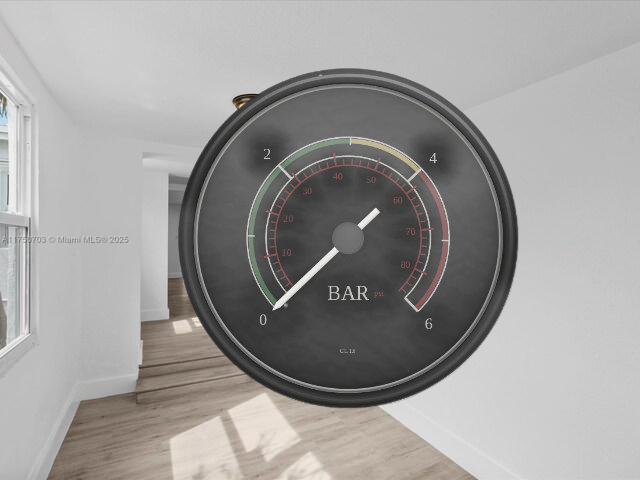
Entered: 0 bar
